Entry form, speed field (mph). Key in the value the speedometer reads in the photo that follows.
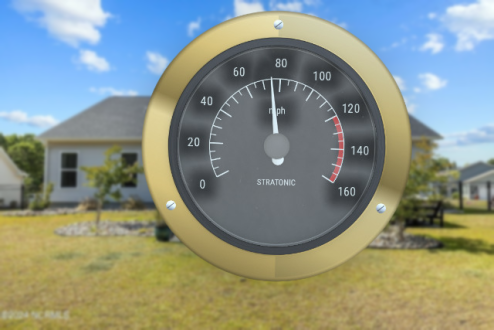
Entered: 75 mph
